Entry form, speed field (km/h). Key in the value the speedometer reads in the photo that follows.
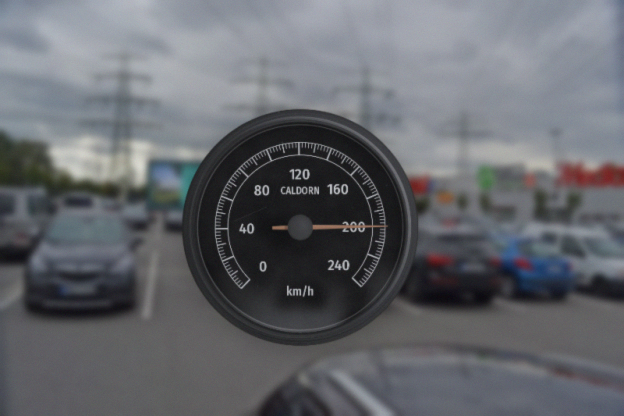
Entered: 200 km/h
